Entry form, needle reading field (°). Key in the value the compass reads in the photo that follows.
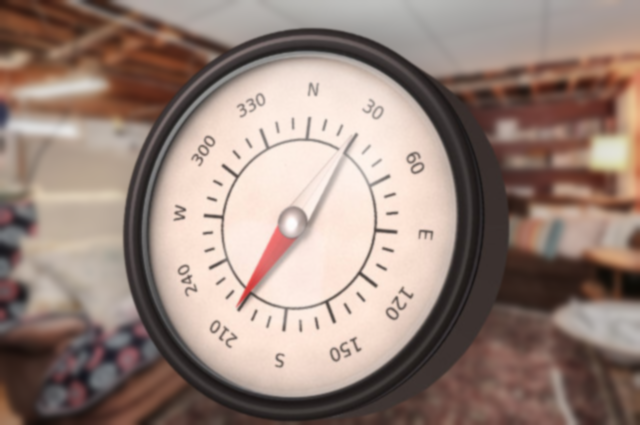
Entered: 210 °
